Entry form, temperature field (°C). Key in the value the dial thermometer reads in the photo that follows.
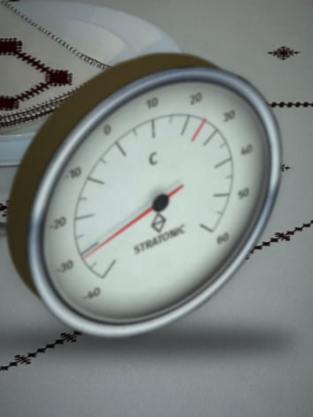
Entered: -30 °C
